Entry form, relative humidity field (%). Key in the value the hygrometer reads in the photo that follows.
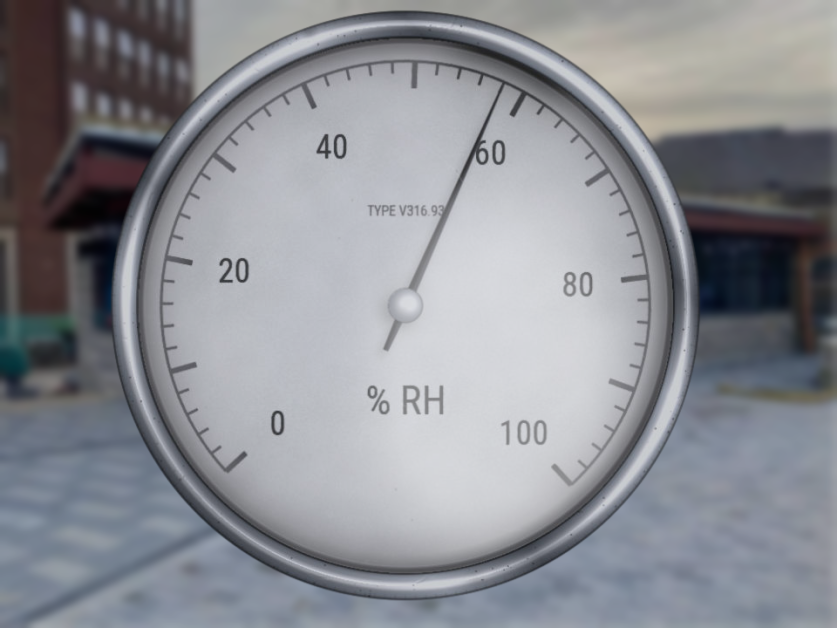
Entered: 58 %
